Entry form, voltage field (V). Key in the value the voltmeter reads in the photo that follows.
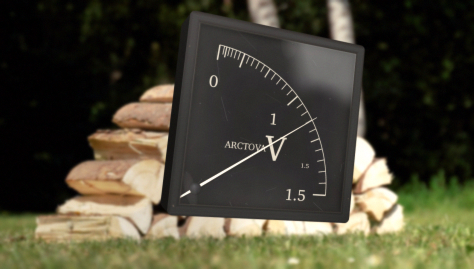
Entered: 1.15 V
